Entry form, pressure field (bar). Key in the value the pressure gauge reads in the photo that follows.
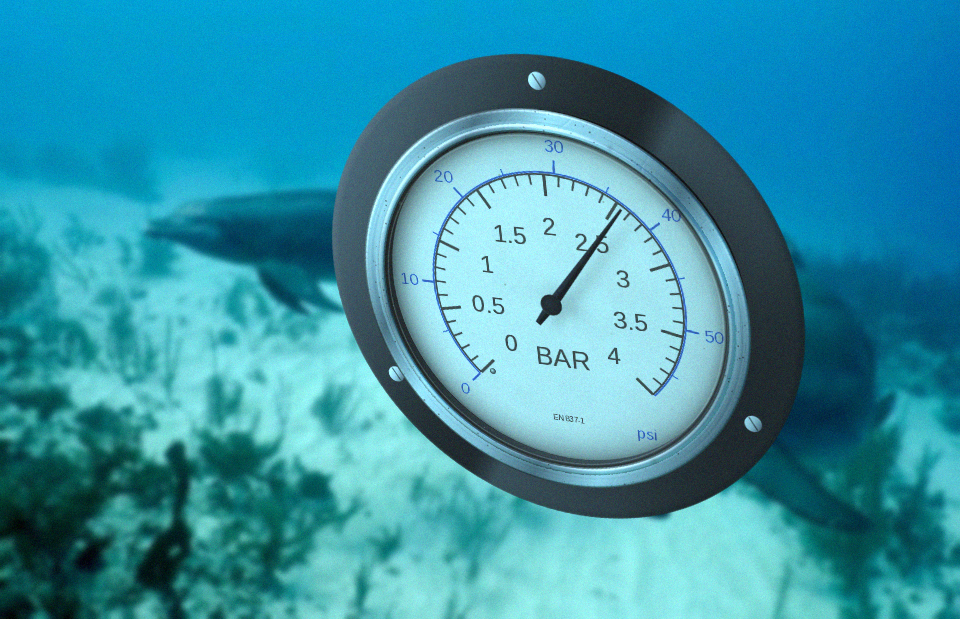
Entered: 2.55 bar
